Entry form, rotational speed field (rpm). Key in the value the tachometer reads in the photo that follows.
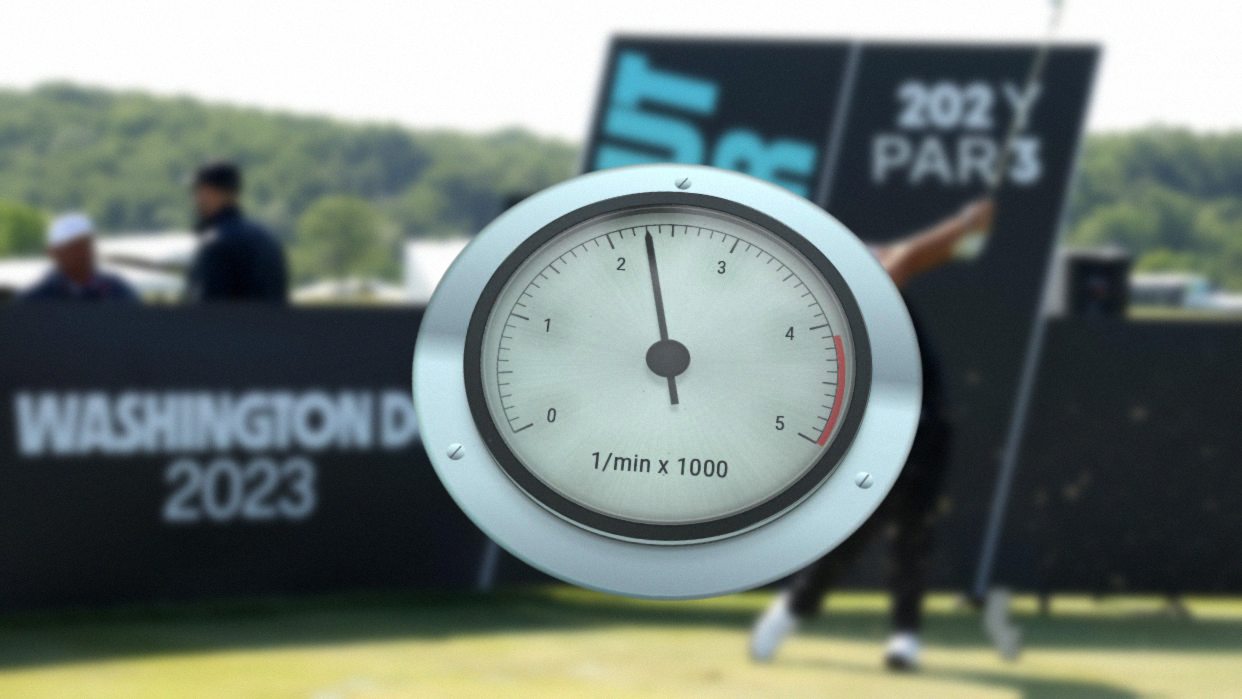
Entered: 2300 rpm
